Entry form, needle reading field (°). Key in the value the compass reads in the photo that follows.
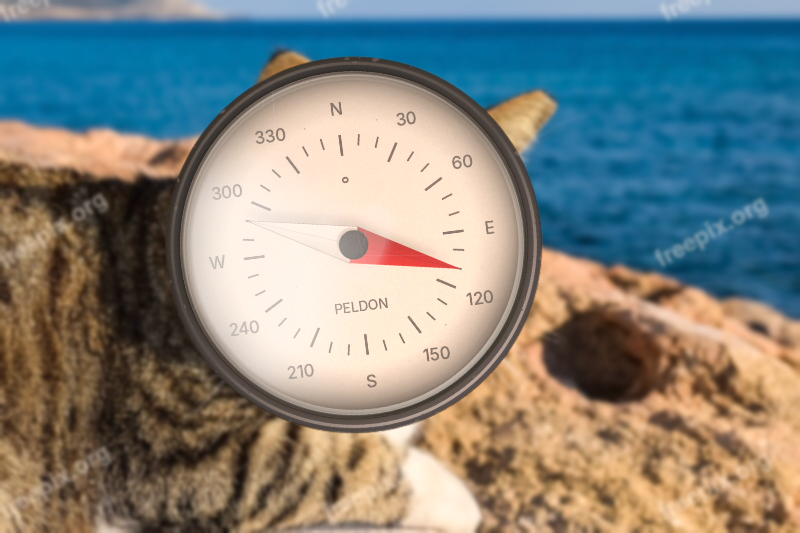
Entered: 110 °
